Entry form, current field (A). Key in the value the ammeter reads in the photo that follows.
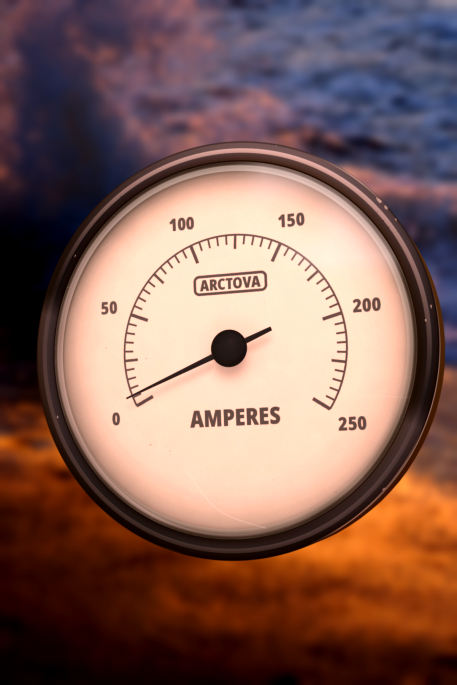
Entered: 5 A
